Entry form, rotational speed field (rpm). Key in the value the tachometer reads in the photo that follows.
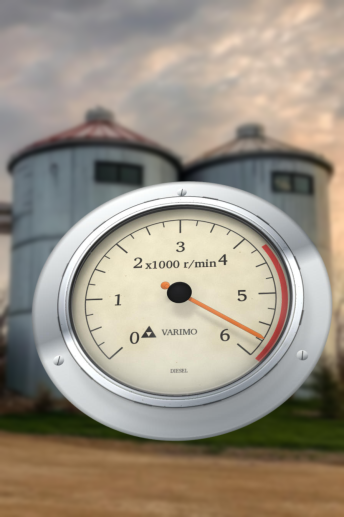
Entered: 5750 rpm
